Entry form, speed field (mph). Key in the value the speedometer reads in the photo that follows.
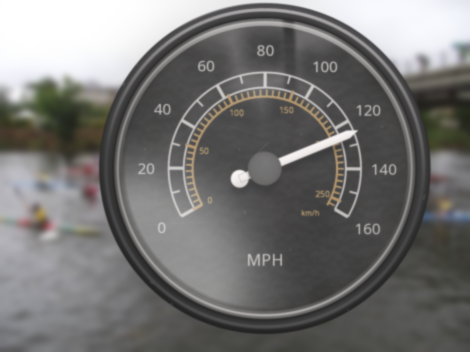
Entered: 125 mph
